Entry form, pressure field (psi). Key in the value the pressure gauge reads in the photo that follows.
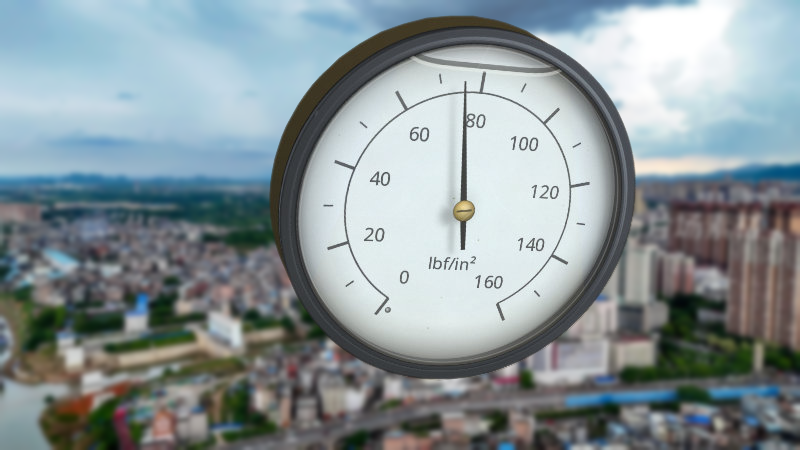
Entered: 75 psi
